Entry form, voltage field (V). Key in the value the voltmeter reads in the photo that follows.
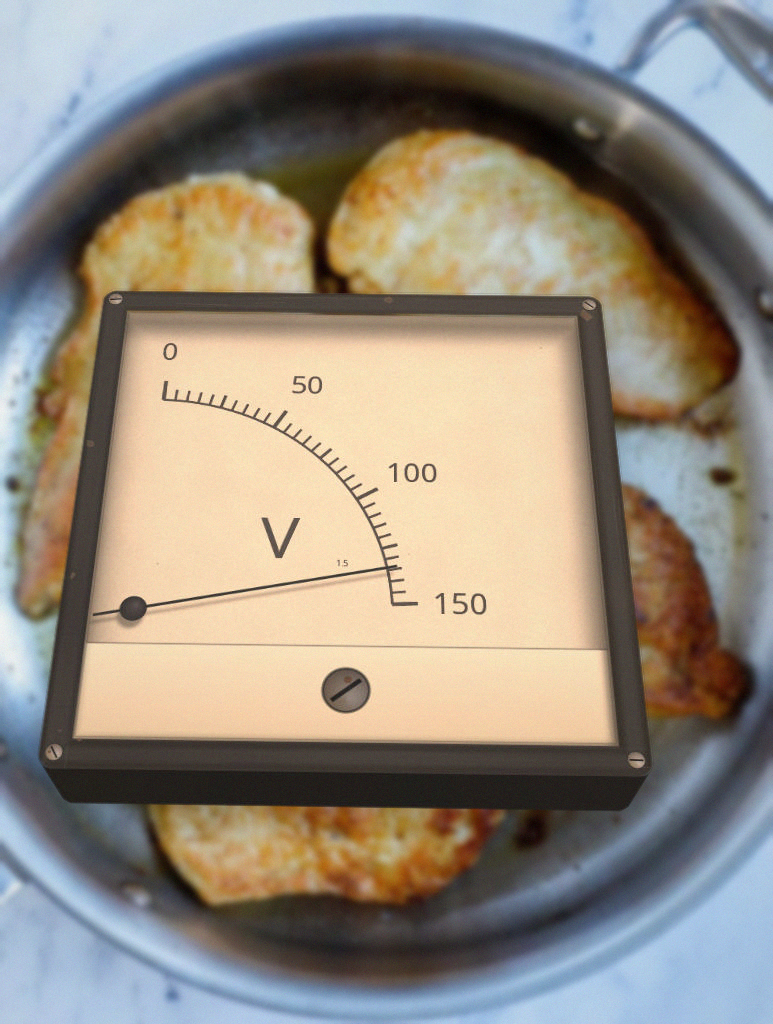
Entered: 135 V
